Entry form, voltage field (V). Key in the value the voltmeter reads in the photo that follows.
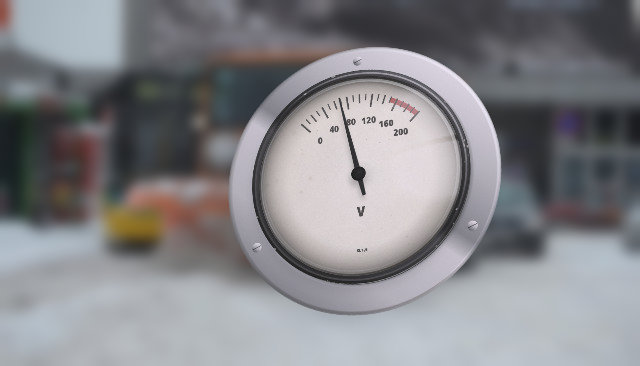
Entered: 70 V
